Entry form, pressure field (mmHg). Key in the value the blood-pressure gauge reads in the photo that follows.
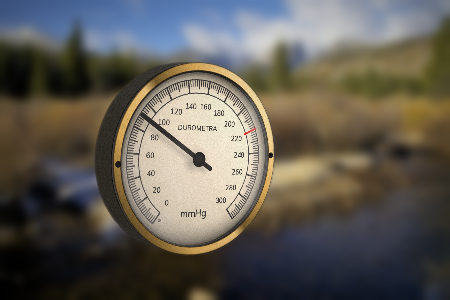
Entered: 90 mmHg
